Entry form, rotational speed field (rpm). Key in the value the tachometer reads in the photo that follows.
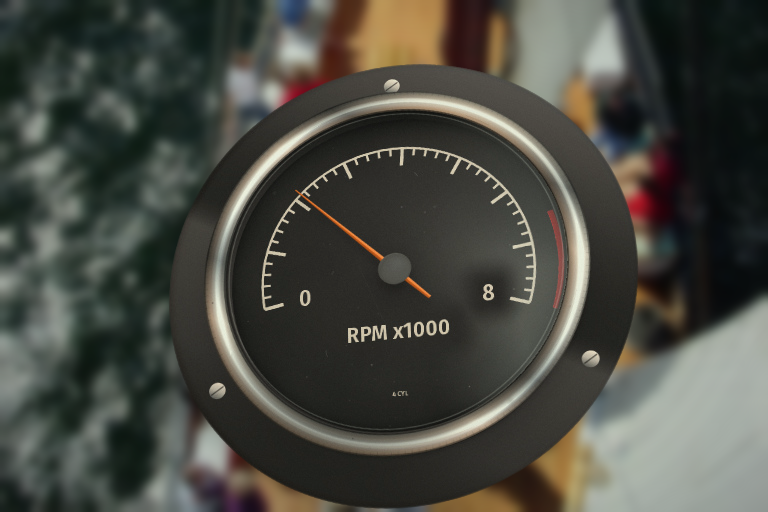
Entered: 2100 rpm
